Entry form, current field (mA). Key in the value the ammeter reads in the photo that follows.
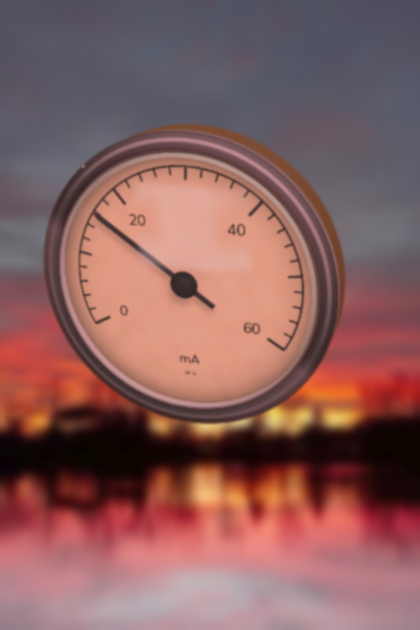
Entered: 16 mA
